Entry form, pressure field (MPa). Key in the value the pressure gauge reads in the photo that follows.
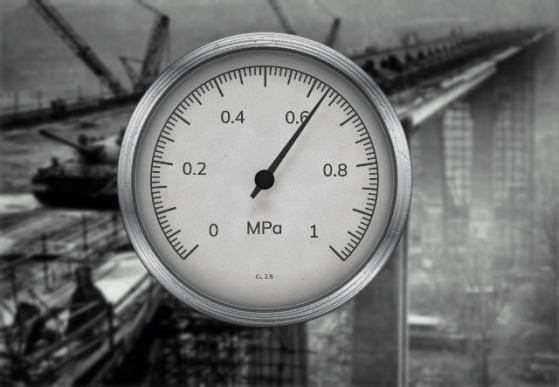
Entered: 0.63 MPa
